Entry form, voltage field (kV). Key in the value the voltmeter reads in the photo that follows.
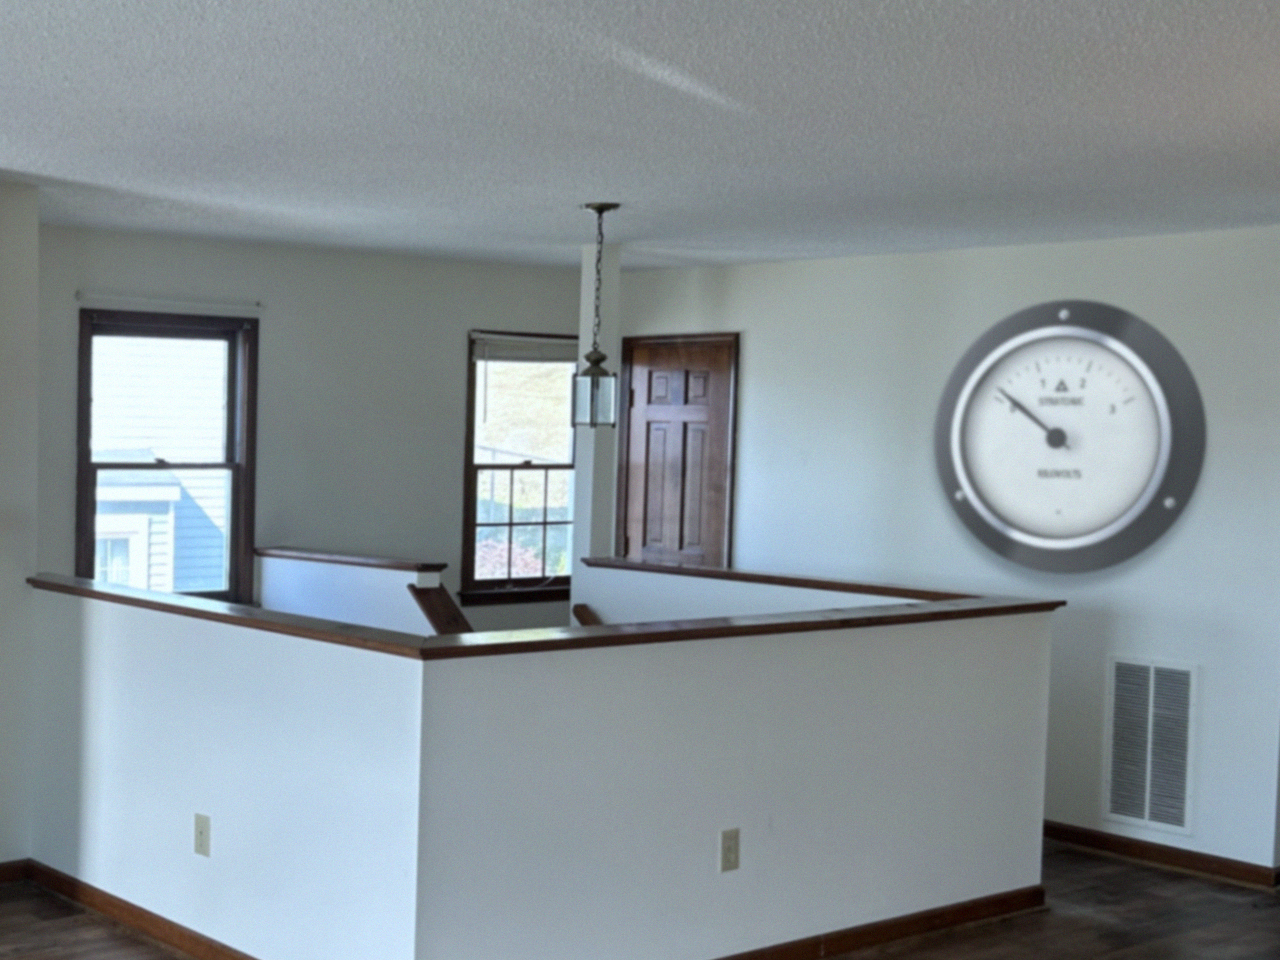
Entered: 0.2 kV
